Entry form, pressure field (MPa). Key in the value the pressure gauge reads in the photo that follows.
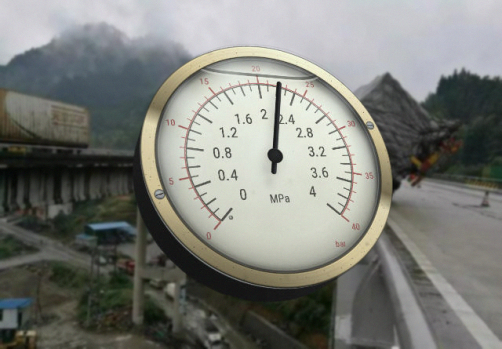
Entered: 2.2 MPa
